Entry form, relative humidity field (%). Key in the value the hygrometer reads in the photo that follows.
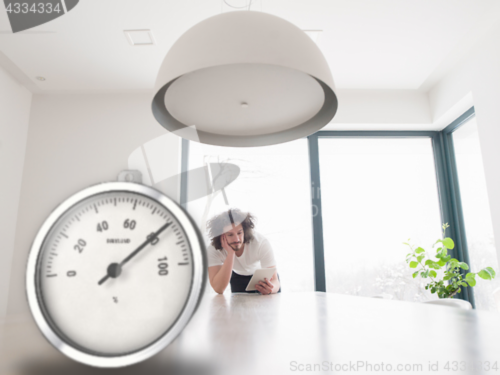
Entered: 80 %
